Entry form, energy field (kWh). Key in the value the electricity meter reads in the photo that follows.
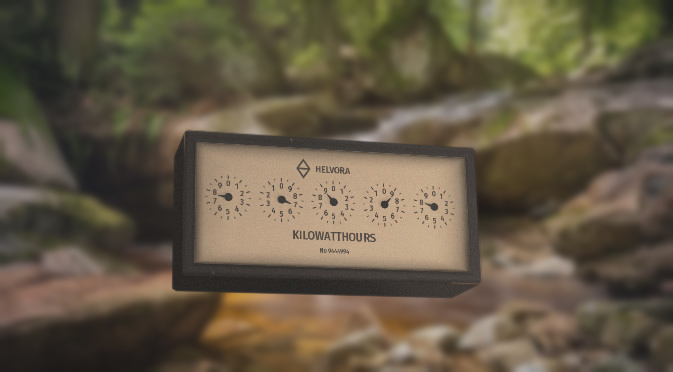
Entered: 76888 kWh
